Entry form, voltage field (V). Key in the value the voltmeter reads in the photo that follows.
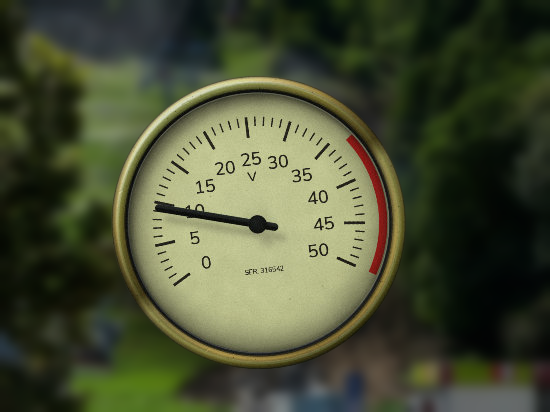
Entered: 9.5 V
